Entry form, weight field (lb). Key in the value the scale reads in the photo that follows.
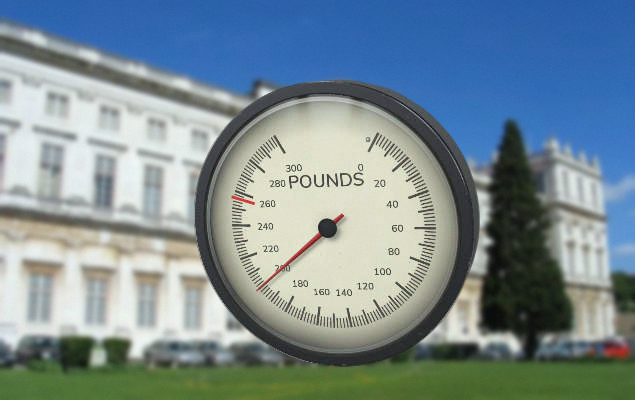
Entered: 200 lb
